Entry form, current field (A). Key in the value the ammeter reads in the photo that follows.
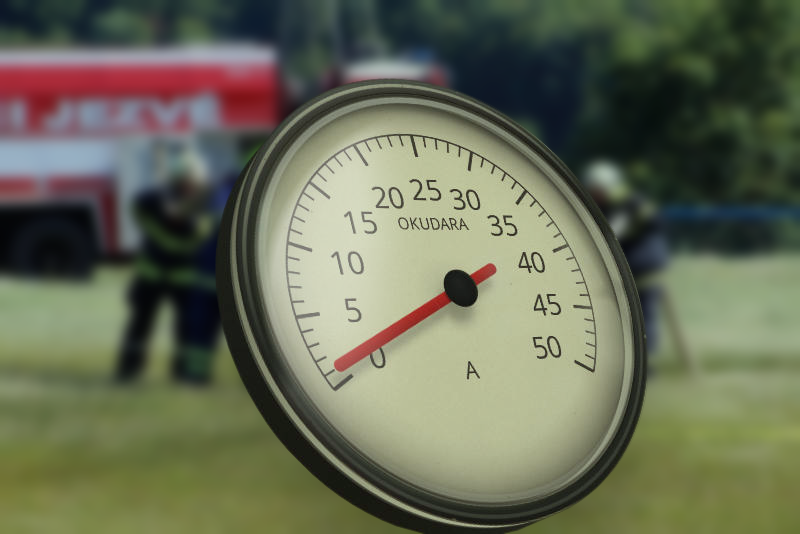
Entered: 1 A
